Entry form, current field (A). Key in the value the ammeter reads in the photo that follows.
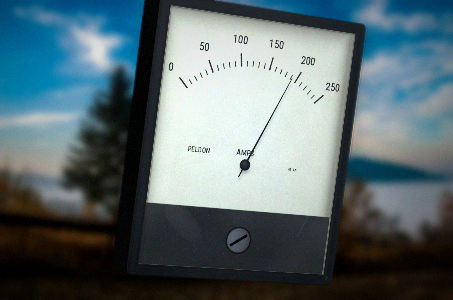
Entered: 190 A
